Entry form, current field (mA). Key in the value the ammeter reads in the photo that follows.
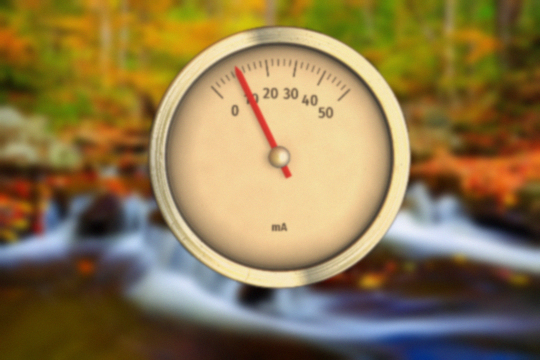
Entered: 10 mA
